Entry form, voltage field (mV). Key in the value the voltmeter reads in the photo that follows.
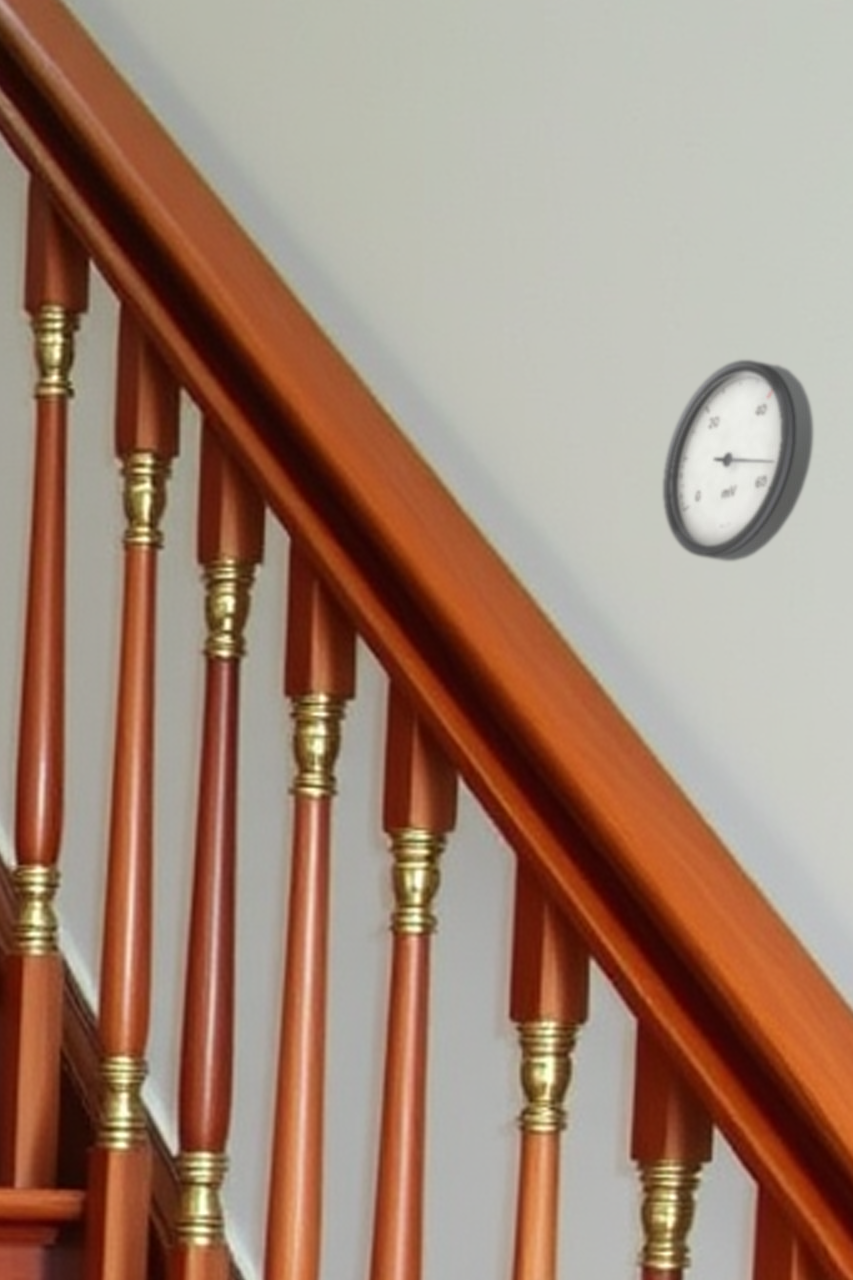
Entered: 55 mV
